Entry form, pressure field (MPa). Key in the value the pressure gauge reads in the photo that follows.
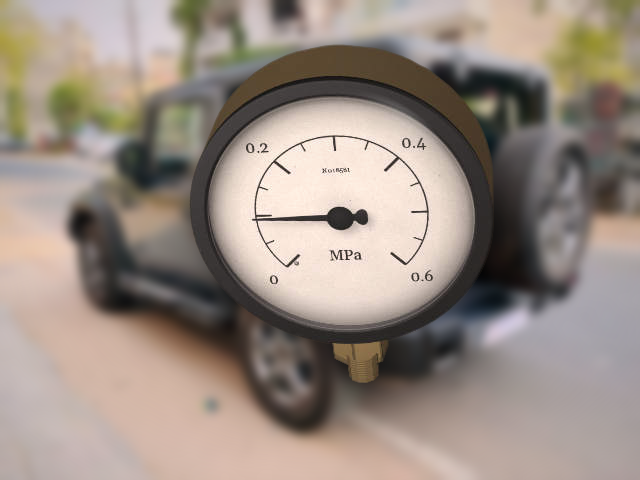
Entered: 0.1 MPa
